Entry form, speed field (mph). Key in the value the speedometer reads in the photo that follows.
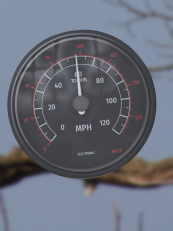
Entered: 60 mph
